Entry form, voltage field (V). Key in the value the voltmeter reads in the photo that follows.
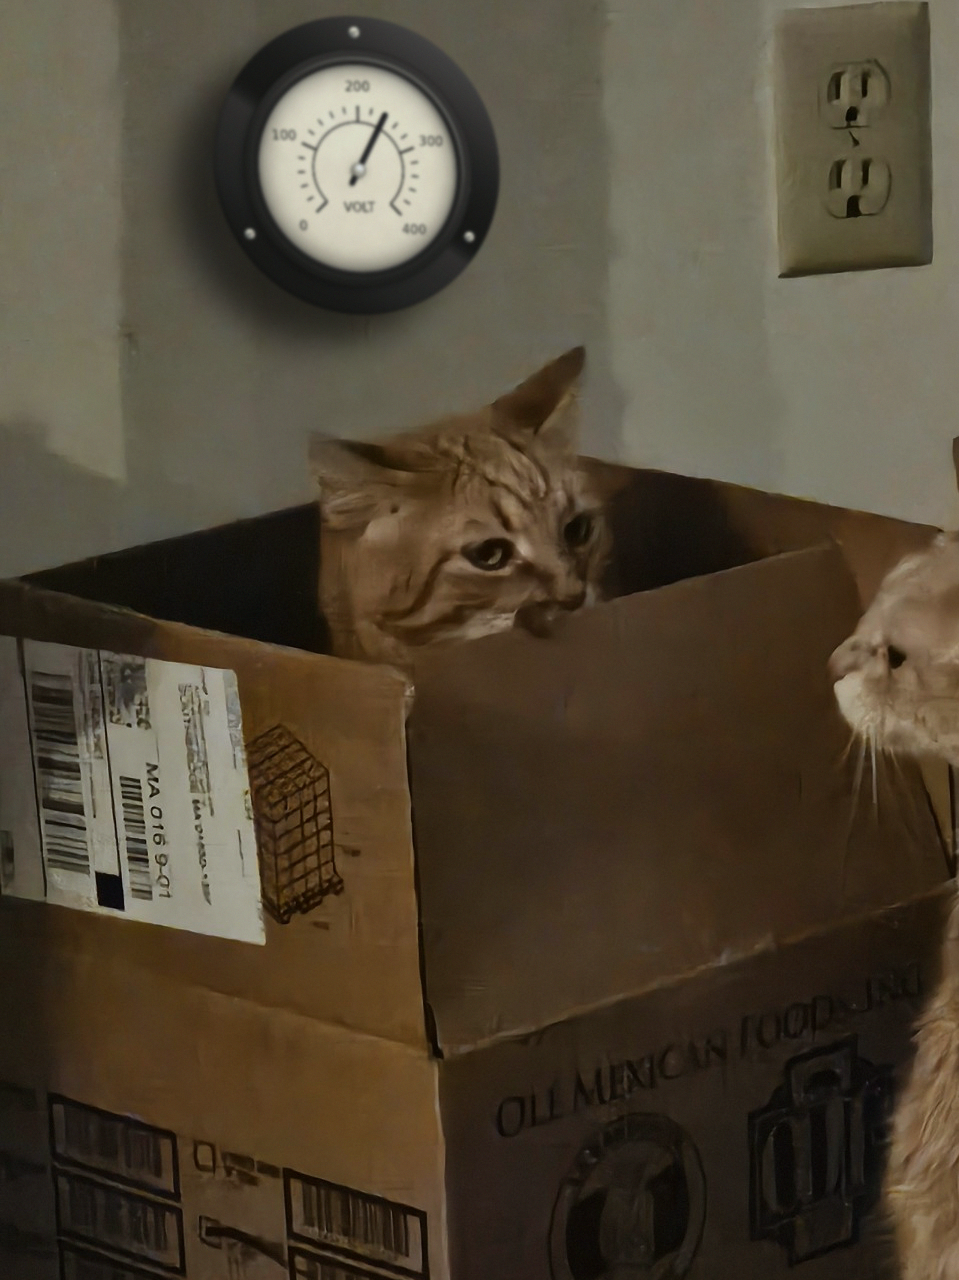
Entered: 240 V
